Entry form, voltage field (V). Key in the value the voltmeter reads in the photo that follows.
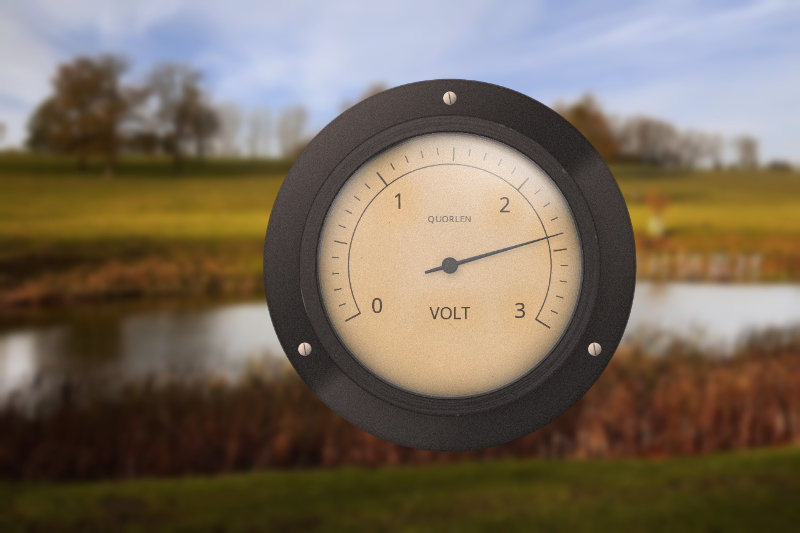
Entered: 2.4 V
